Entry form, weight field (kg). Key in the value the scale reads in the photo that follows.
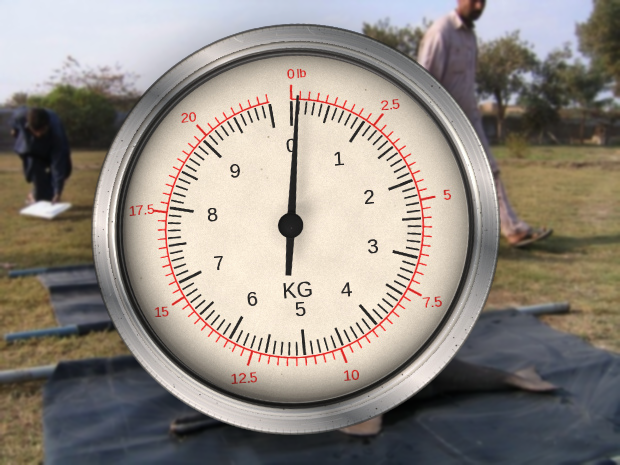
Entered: 0.1 kg
